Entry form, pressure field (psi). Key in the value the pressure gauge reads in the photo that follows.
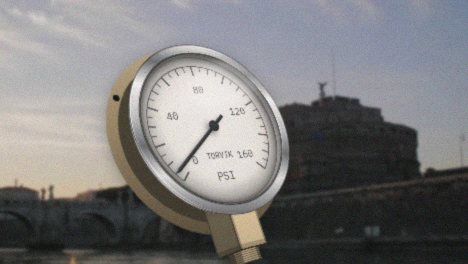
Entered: 5 psi
